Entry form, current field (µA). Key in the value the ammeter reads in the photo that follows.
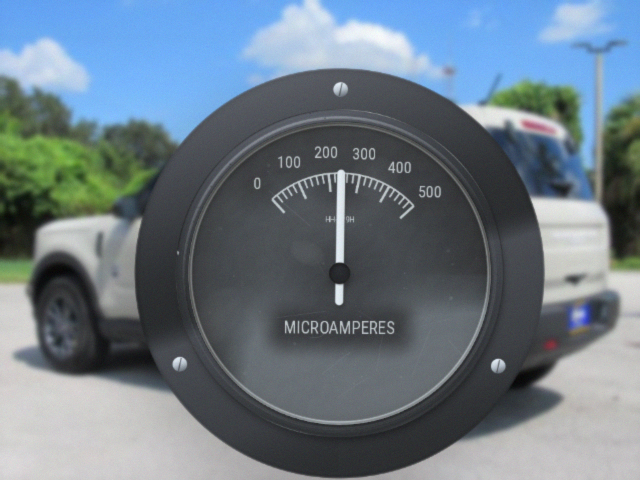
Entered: 240 µA
